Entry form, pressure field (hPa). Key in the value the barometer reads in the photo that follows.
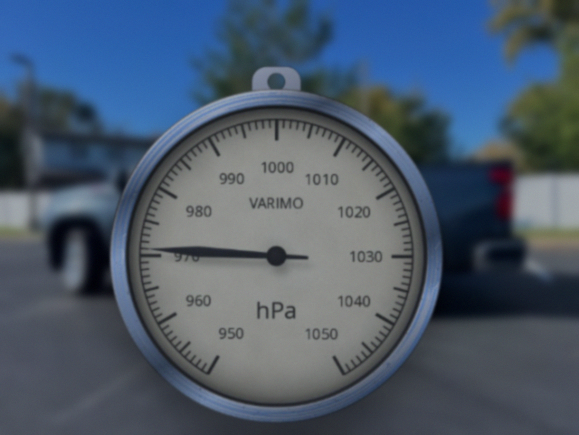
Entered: 971 hPa
